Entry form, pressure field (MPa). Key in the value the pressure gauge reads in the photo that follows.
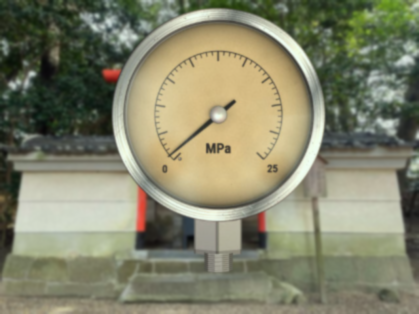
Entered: 0.5 MPa
